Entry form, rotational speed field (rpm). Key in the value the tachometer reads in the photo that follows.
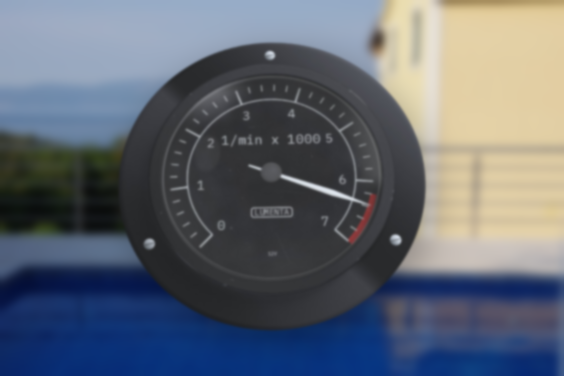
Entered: 6400 rpm
